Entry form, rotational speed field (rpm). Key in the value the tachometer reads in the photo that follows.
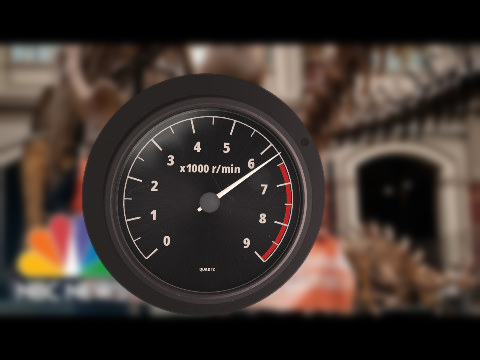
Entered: 6250 rpm
